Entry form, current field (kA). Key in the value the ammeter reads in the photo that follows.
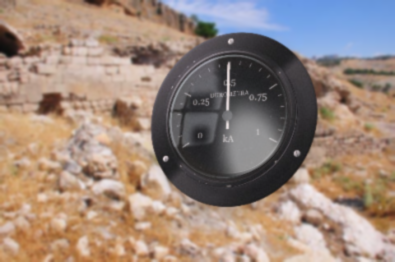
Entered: 0.5 kA
